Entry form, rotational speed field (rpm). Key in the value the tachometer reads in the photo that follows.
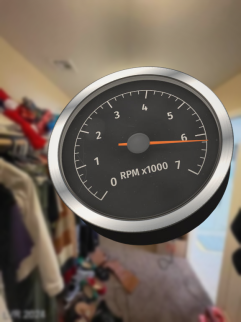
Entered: 6200 rpm
